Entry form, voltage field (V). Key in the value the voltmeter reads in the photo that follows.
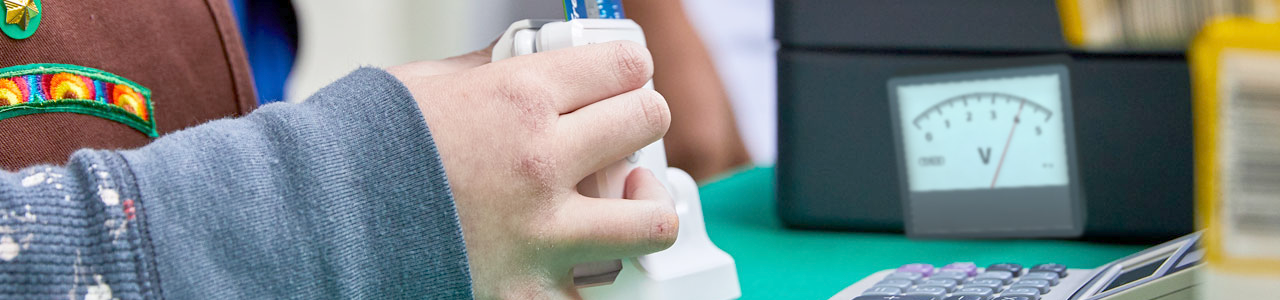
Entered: 4 V
